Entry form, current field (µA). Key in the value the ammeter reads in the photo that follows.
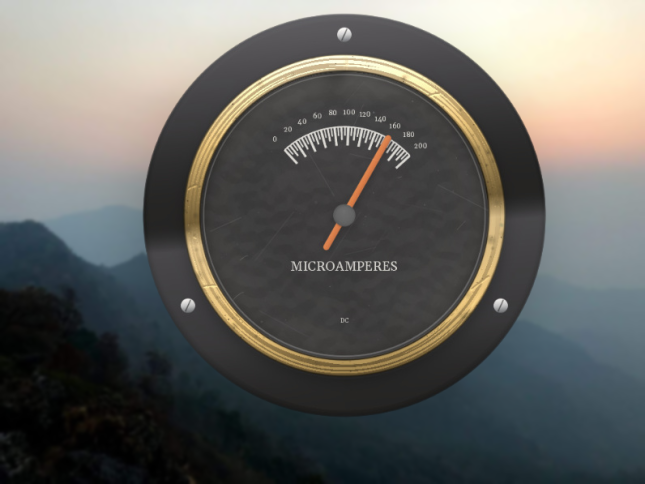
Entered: 160 µA
